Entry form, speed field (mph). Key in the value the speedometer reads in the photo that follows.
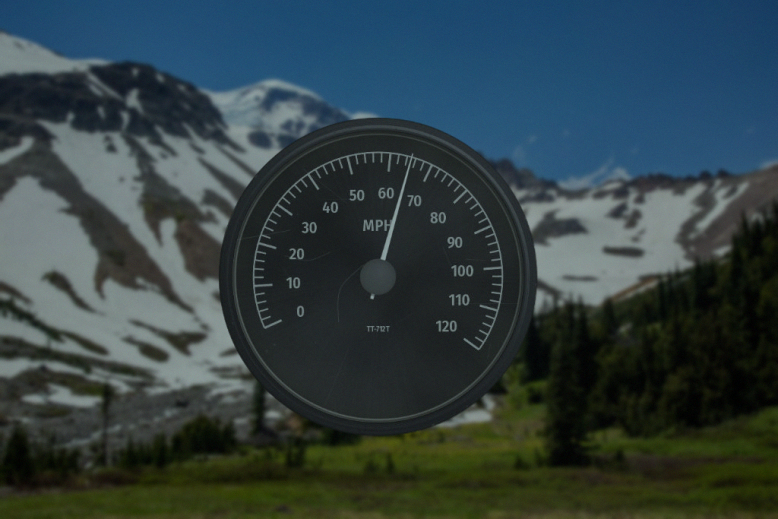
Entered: 65 mph
